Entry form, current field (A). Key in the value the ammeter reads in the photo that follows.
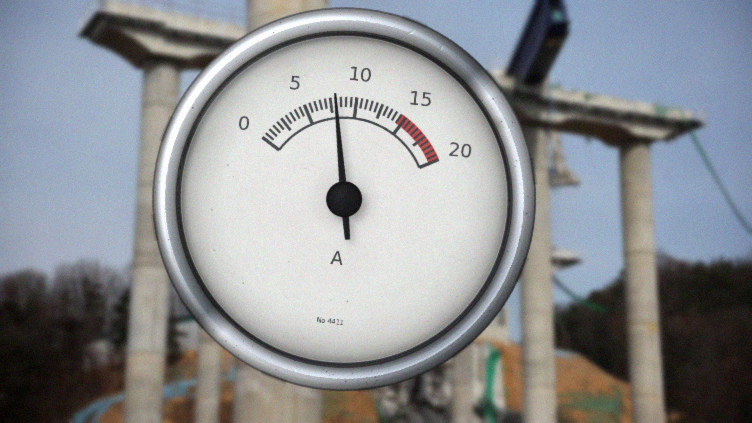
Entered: 8 A
